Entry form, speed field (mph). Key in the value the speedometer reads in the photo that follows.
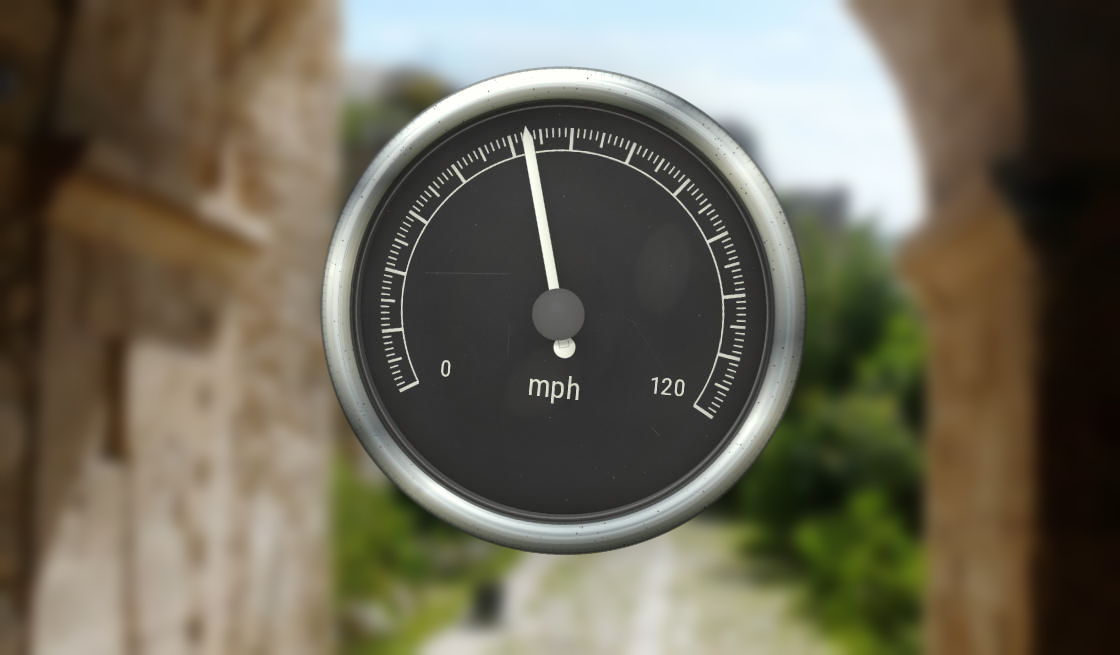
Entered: 53 mph
